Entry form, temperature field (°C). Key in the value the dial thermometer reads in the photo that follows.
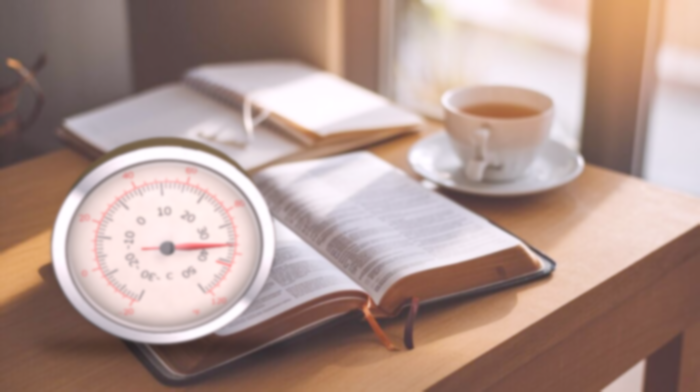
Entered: 35 °C
